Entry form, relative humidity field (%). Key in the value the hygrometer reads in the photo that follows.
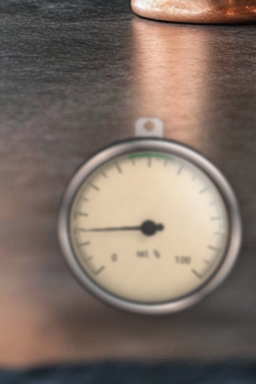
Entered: 15 %
